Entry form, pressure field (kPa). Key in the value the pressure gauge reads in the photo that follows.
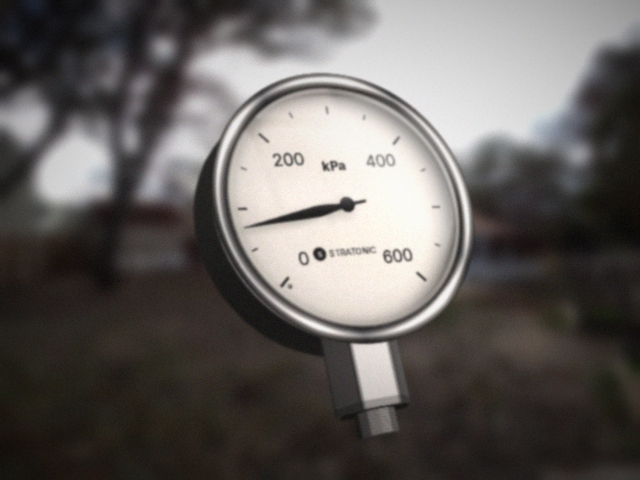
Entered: 75 kPa
